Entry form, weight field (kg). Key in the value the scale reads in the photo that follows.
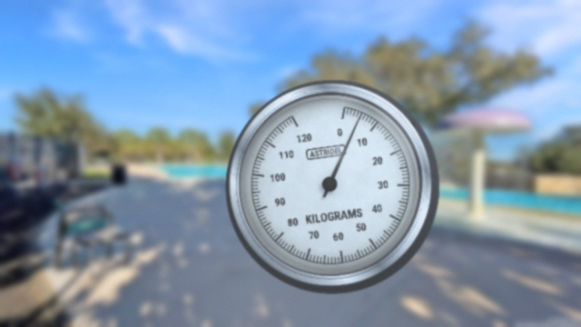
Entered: 5 kg
